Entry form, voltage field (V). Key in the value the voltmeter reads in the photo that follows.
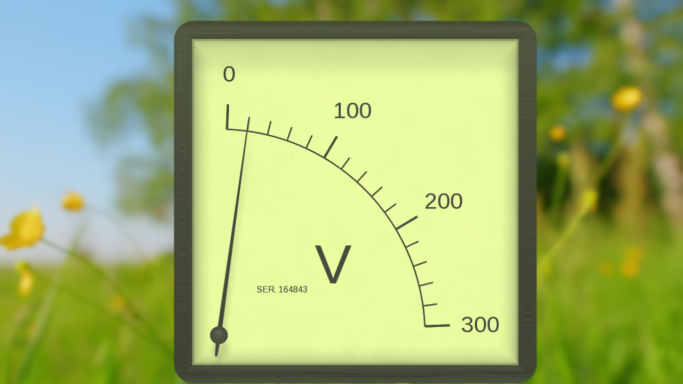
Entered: 20 V
